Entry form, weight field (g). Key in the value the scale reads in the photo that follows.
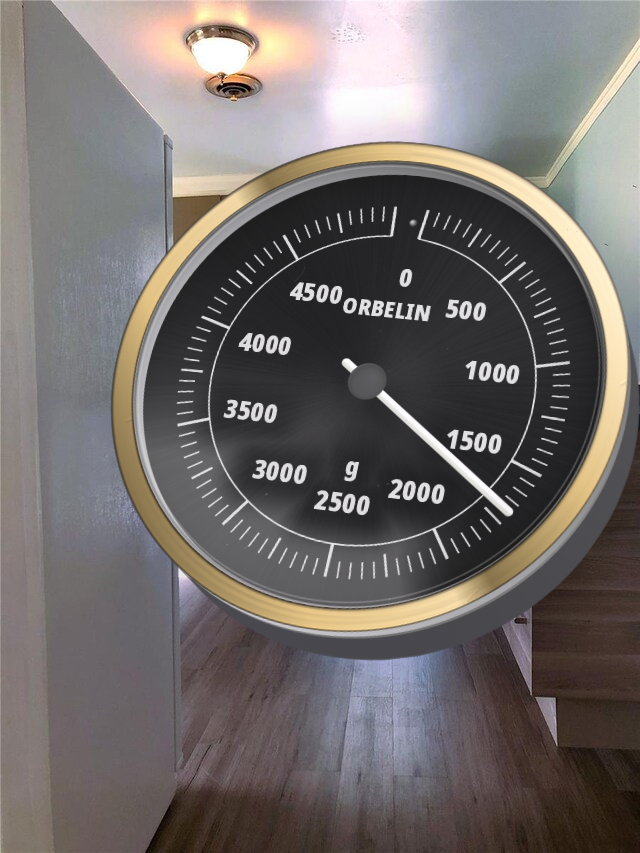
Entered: 1700 g
